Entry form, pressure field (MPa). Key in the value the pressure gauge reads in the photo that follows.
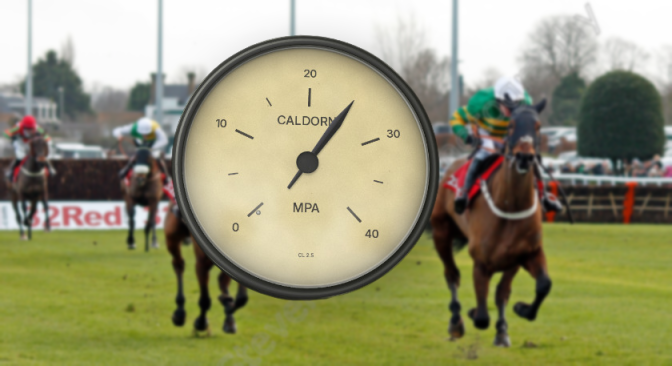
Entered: 25 MPa
